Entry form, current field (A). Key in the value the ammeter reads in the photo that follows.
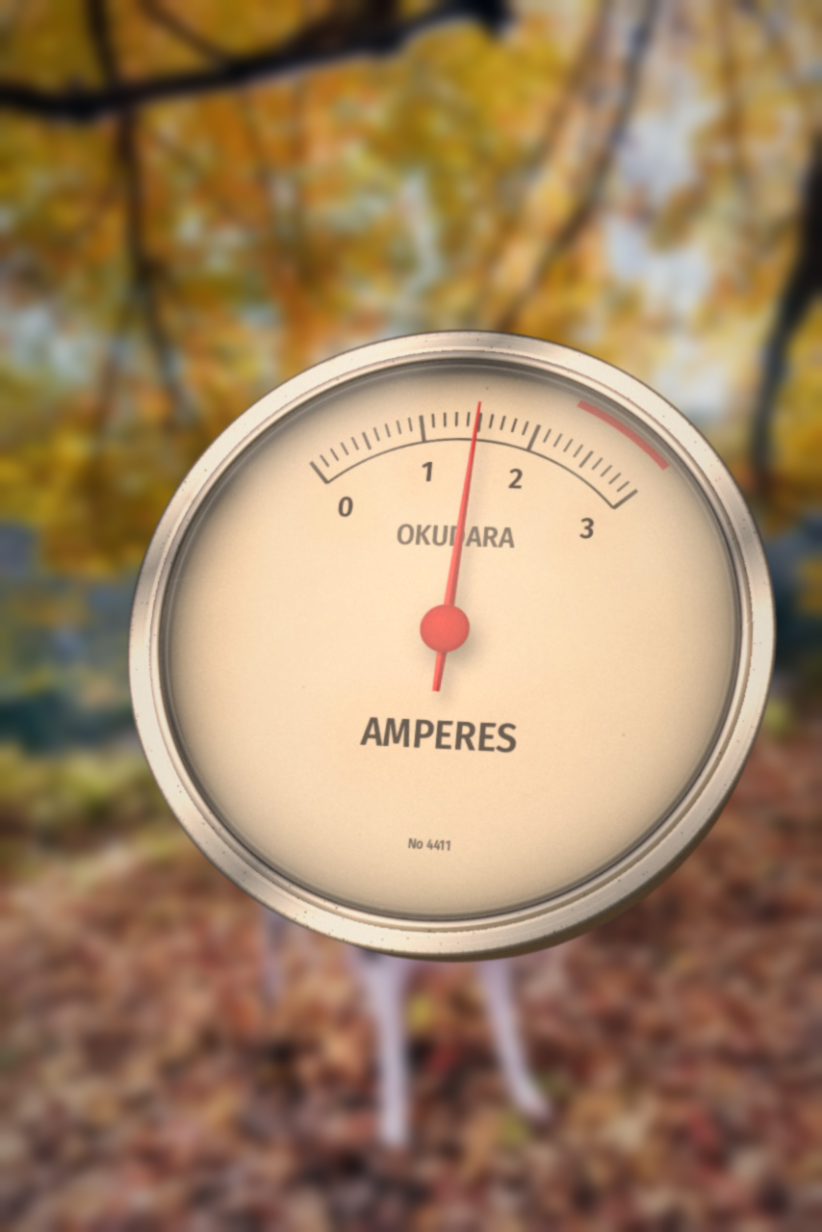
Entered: 1.5 A
